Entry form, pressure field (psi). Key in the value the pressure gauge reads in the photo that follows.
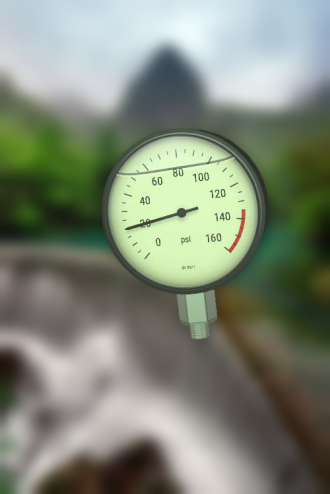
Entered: 20 psi
